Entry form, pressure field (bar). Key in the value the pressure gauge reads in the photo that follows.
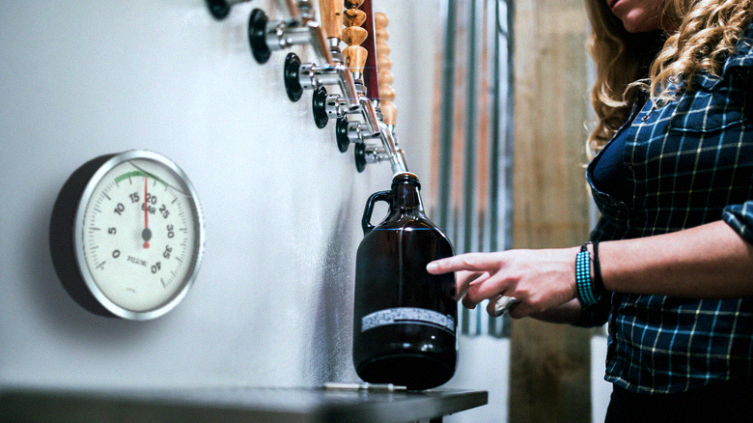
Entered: 17.5 bar
